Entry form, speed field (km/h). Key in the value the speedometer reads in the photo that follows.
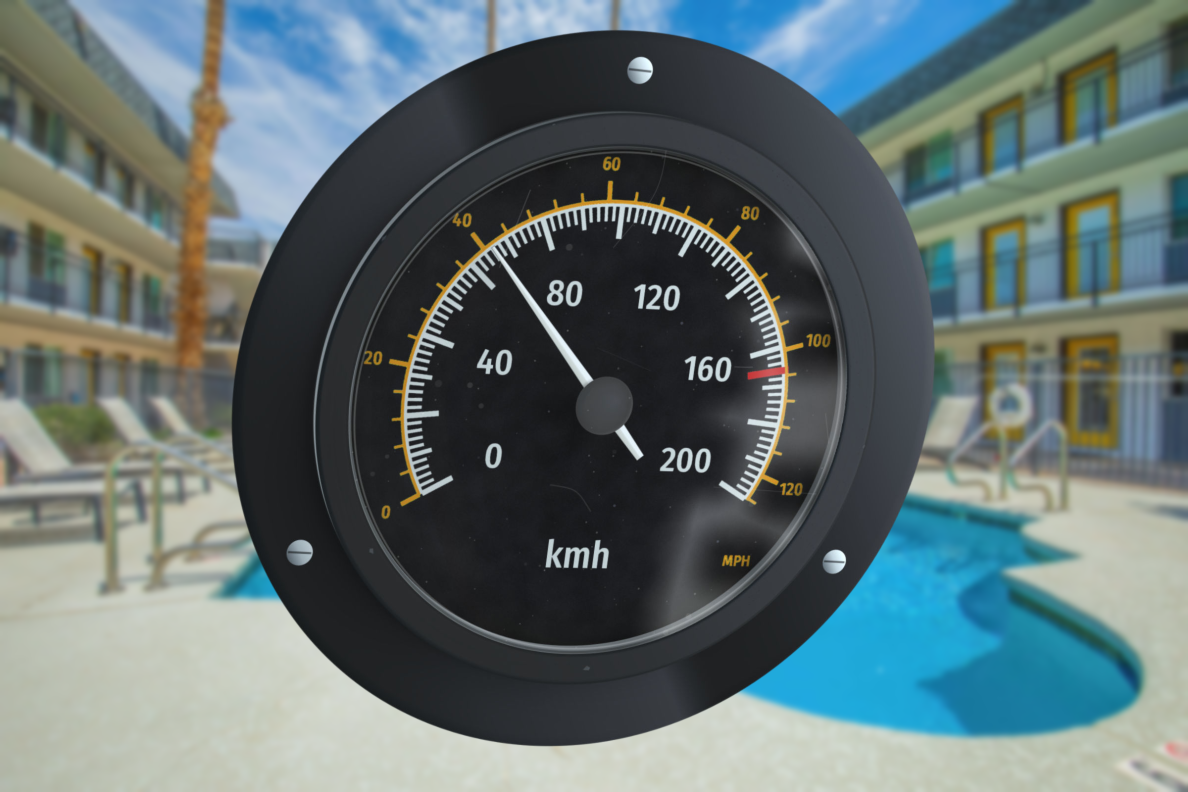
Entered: 66 km/h
